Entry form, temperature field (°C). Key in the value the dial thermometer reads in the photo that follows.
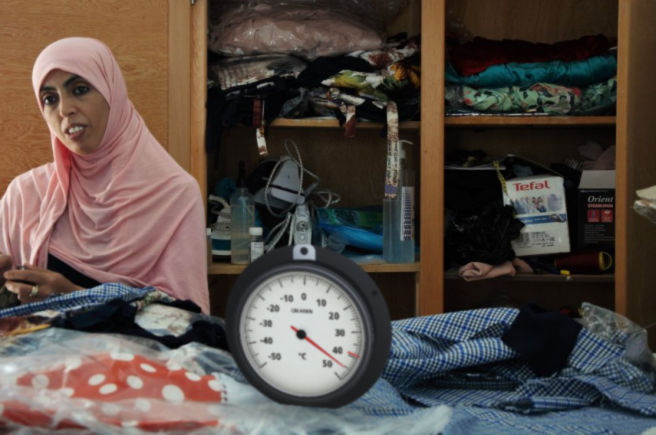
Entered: 45 °C
